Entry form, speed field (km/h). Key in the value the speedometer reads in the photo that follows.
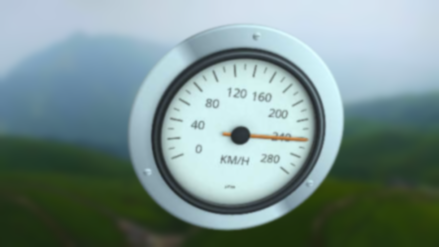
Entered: 240 km/h
